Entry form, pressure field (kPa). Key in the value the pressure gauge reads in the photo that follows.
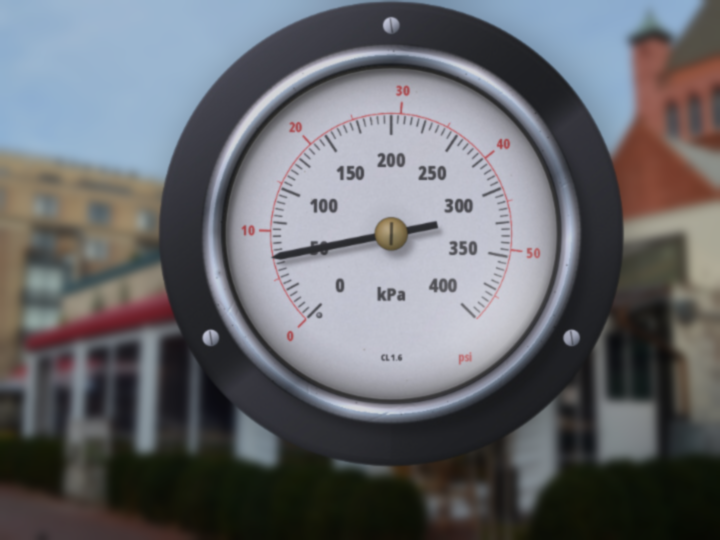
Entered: 50 kPa
